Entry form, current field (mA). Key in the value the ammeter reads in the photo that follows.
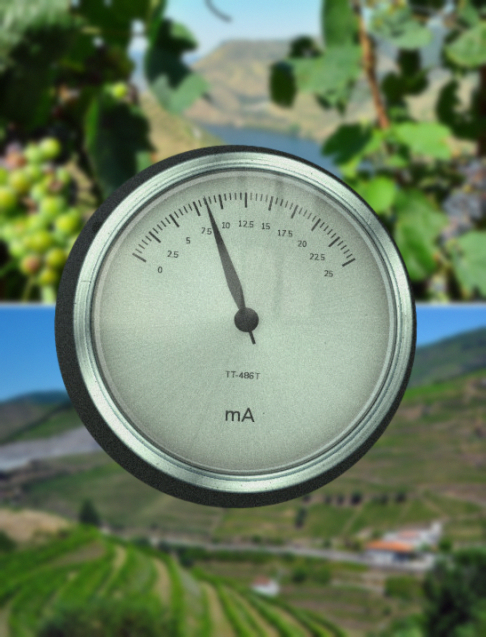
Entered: 8.5 mA
